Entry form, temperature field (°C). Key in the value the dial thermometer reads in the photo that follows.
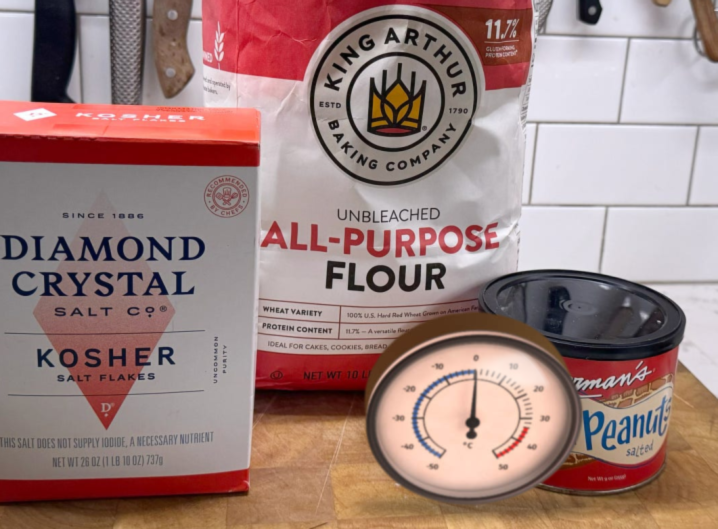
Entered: 0 °C
